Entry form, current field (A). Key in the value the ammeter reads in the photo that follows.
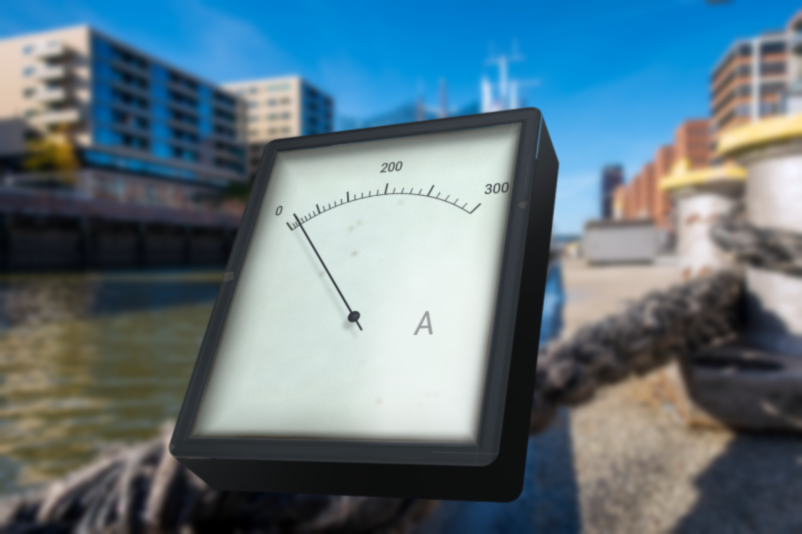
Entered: 50 A
